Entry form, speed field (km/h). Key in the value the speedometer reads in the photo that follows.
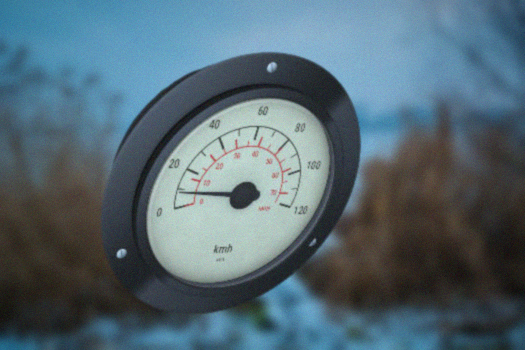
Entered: 10 km/h
